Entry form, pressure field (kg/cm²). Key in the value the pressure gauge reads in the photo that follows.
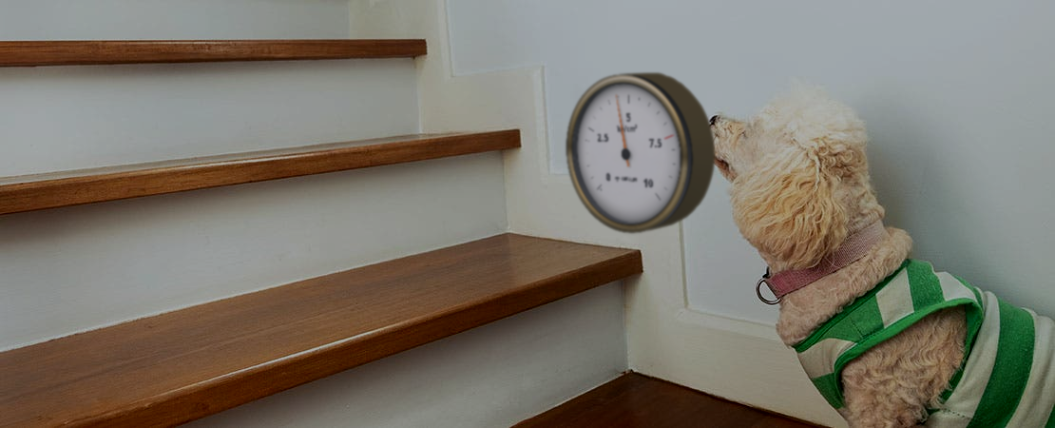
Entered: 4.5 kg/cm²
